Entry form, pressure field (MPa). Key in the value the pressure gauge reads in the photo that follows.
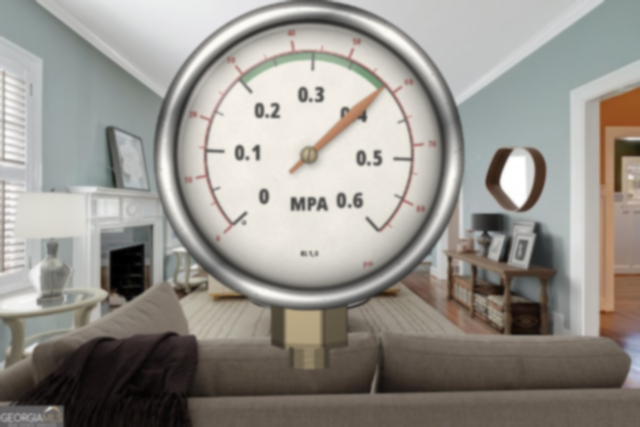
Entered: 0.4 MPa
